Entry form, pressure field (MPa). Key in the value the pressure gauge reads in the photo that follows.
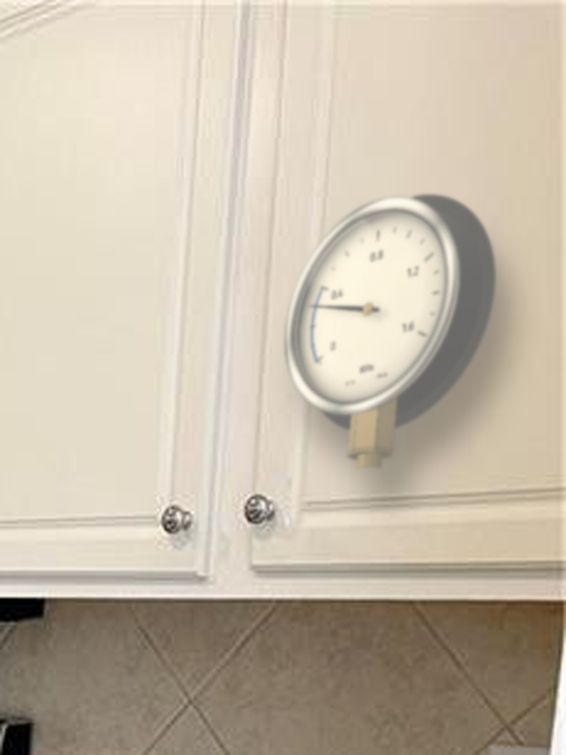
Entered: 0.3 MPa
